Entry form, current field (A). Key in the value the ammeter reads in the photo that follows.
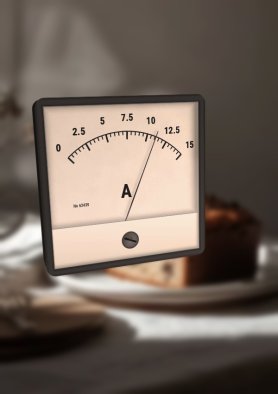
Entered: 11 A
